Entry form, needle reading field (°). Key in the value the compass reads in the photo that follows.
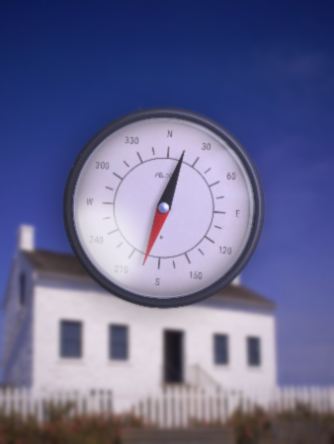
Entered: 195 °
